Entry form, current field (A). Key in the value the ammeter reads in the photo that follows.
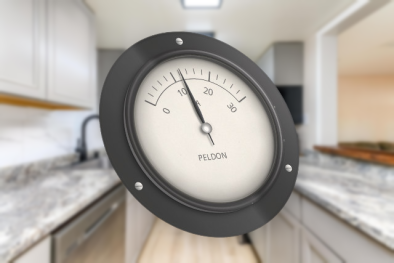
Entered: 12 A
